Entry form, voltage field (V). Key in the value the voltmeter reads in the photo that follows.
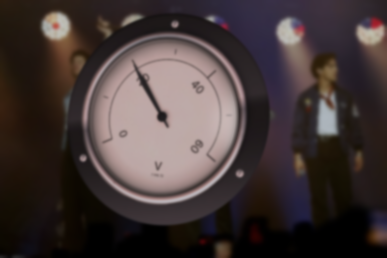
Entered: 20 V
